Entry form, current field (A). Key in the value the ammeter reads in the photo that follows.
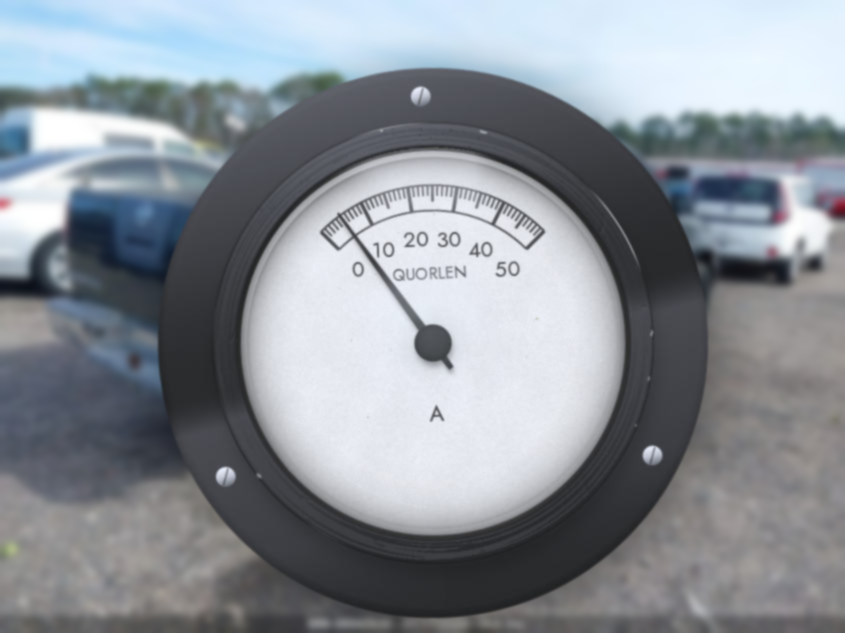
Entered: 5 A
